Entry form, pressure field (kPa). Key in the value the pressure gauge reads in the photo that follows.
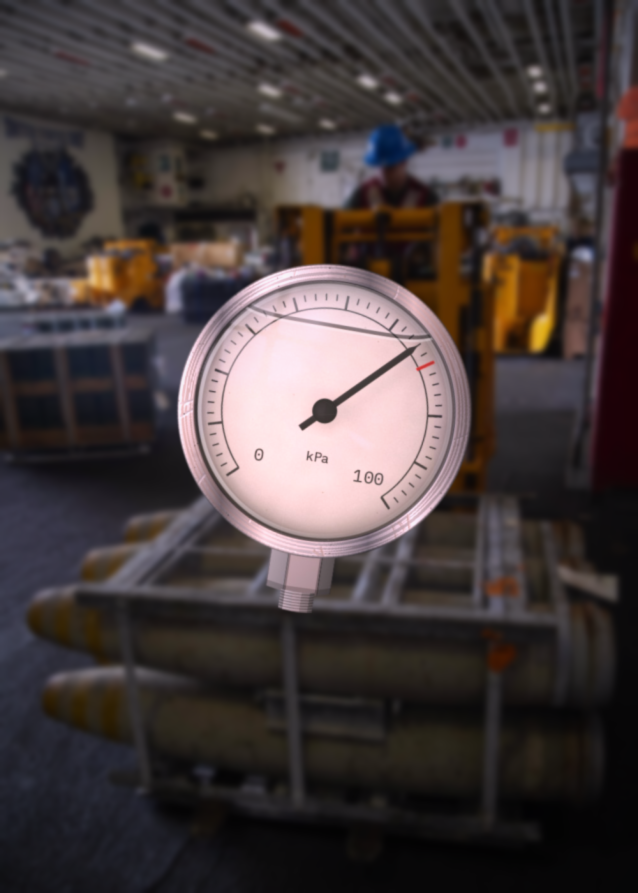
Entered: 66 kPa
